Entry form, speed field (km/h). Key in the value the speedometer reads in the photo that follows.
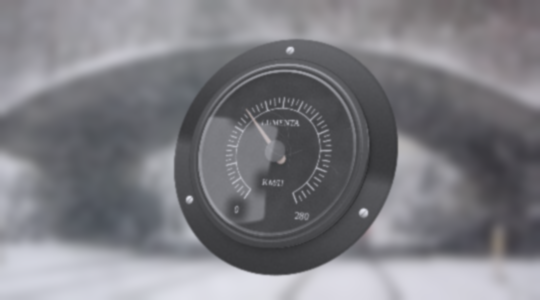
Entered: 100 km/h
